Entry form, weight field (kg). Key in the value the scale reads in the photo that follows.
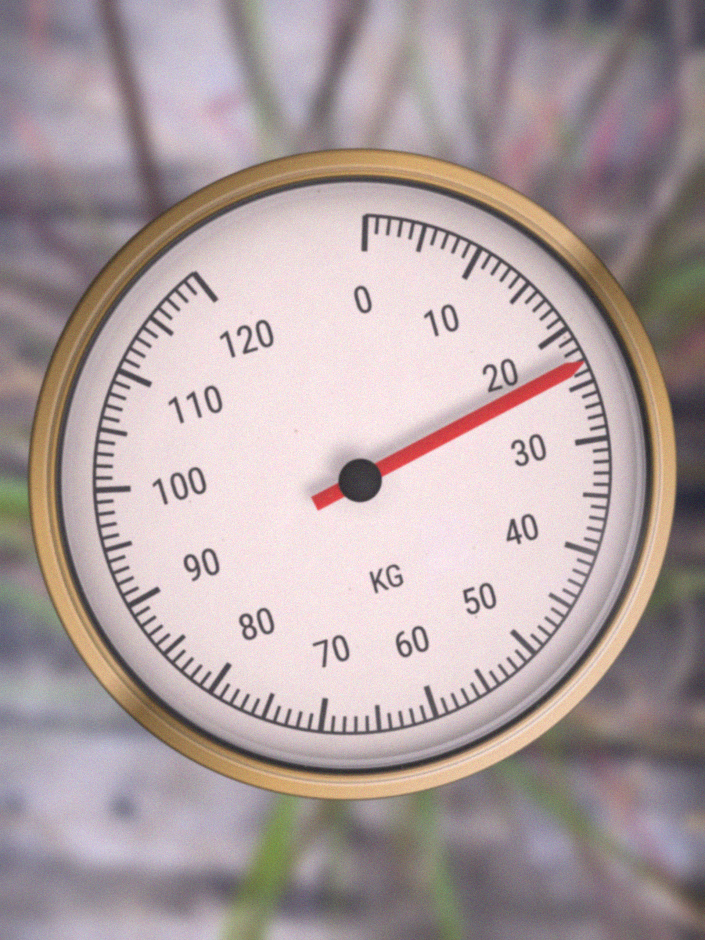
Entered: 23 kg
